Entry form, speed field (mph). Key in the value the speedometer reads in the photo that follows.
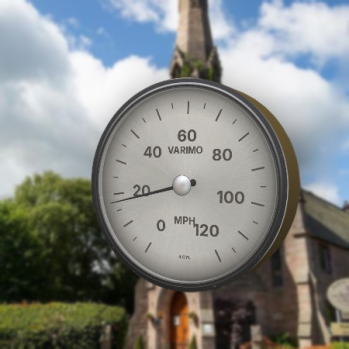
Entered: 17.5 mph
